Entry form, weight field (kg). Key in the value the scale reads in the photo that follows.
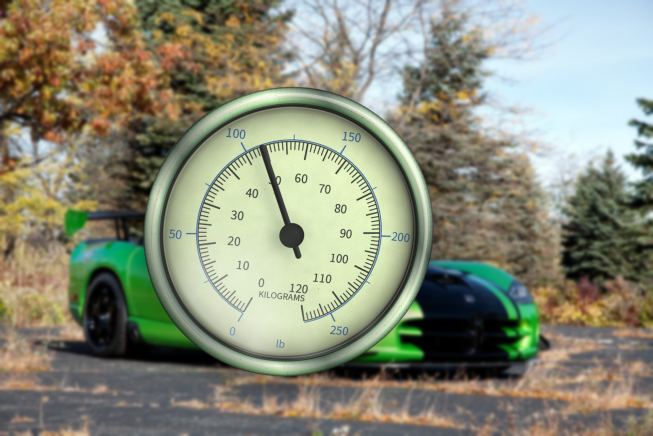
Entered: 49 kg
